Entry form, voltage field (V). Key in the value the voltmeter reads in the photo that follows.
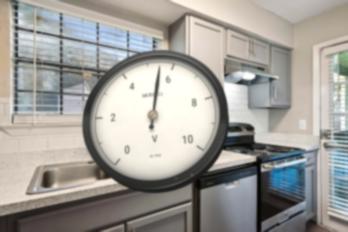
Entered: 5.5 V
